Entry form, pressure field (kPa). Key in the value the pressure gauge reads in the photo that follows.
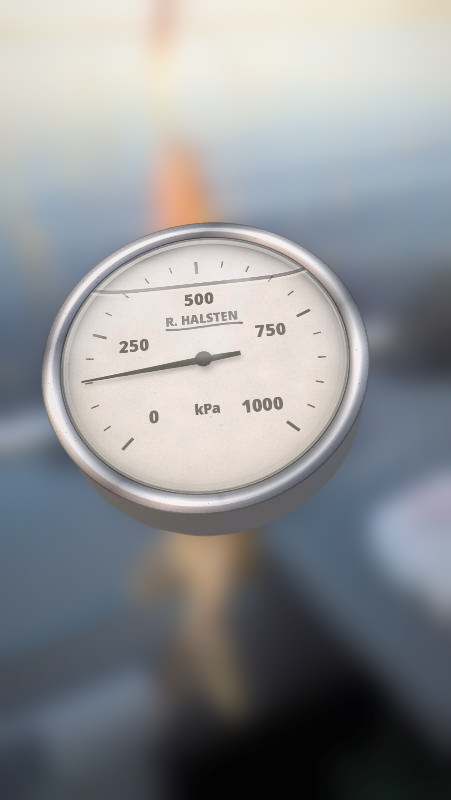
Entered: 150 kPa
